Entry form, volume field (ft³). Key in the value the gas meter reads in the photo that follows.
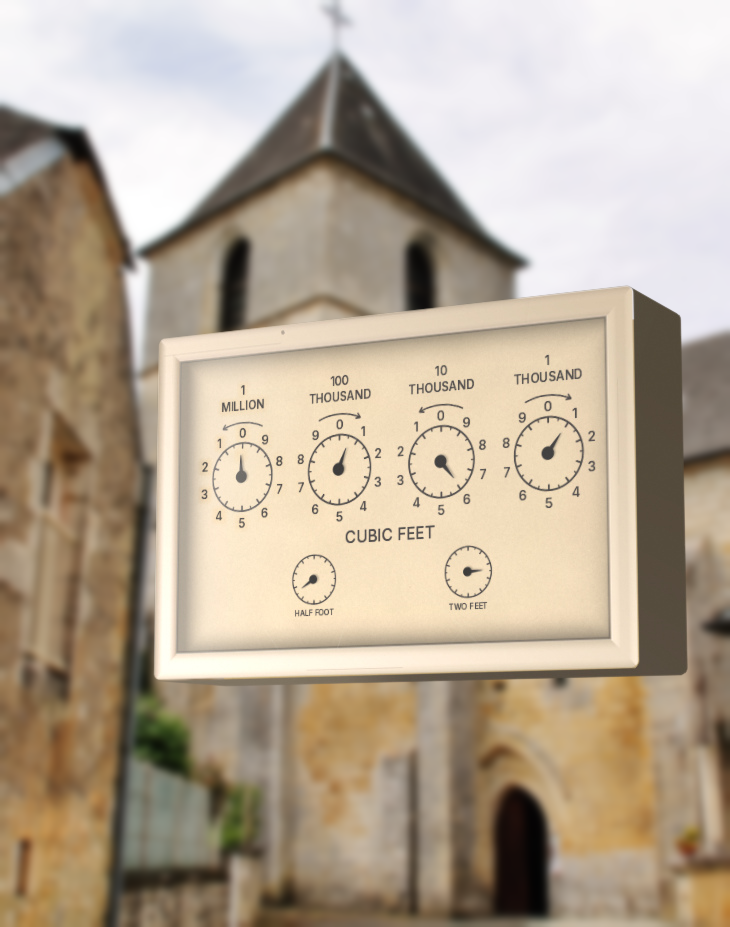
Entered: 6100 ft³
